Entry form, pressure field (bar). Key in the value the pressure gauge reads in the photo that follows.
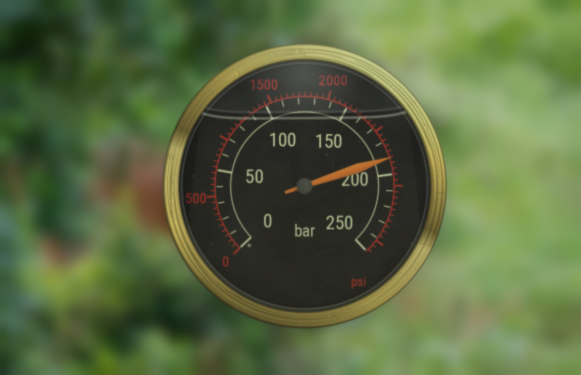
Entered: 190 bar
